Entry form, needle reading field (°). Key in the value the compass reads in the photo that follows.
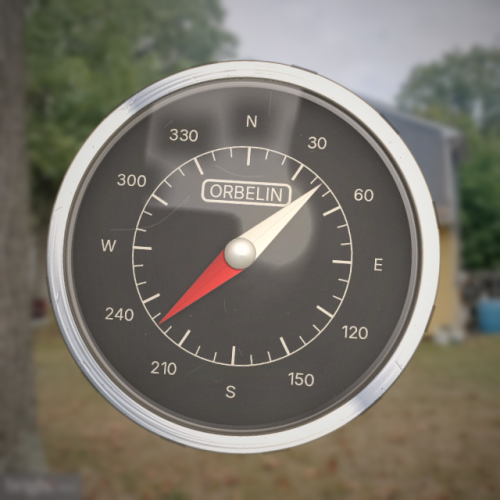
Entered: 225 °
